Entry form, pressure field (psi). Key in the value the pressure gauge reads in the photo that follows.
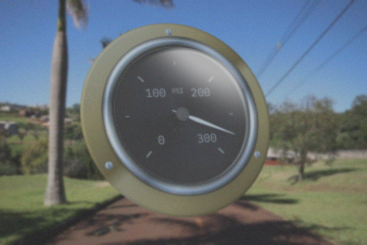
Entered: 275 psi
